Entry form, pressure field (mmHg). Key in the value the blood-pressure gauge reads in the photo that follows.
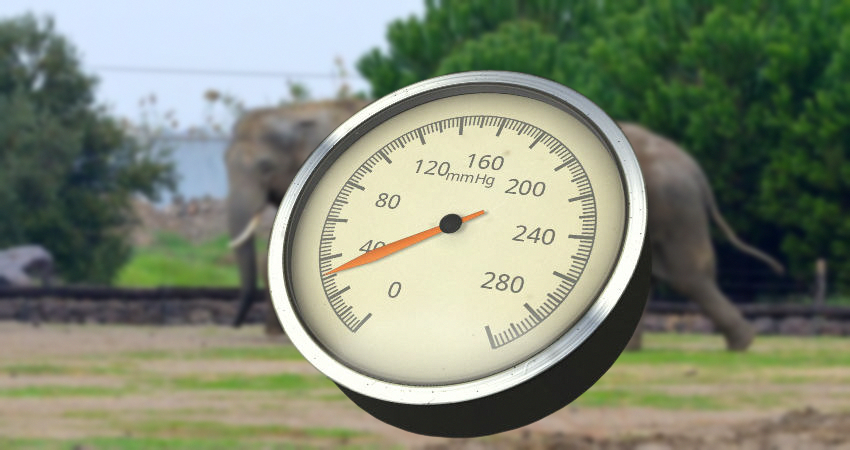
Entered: 30 mmHg
